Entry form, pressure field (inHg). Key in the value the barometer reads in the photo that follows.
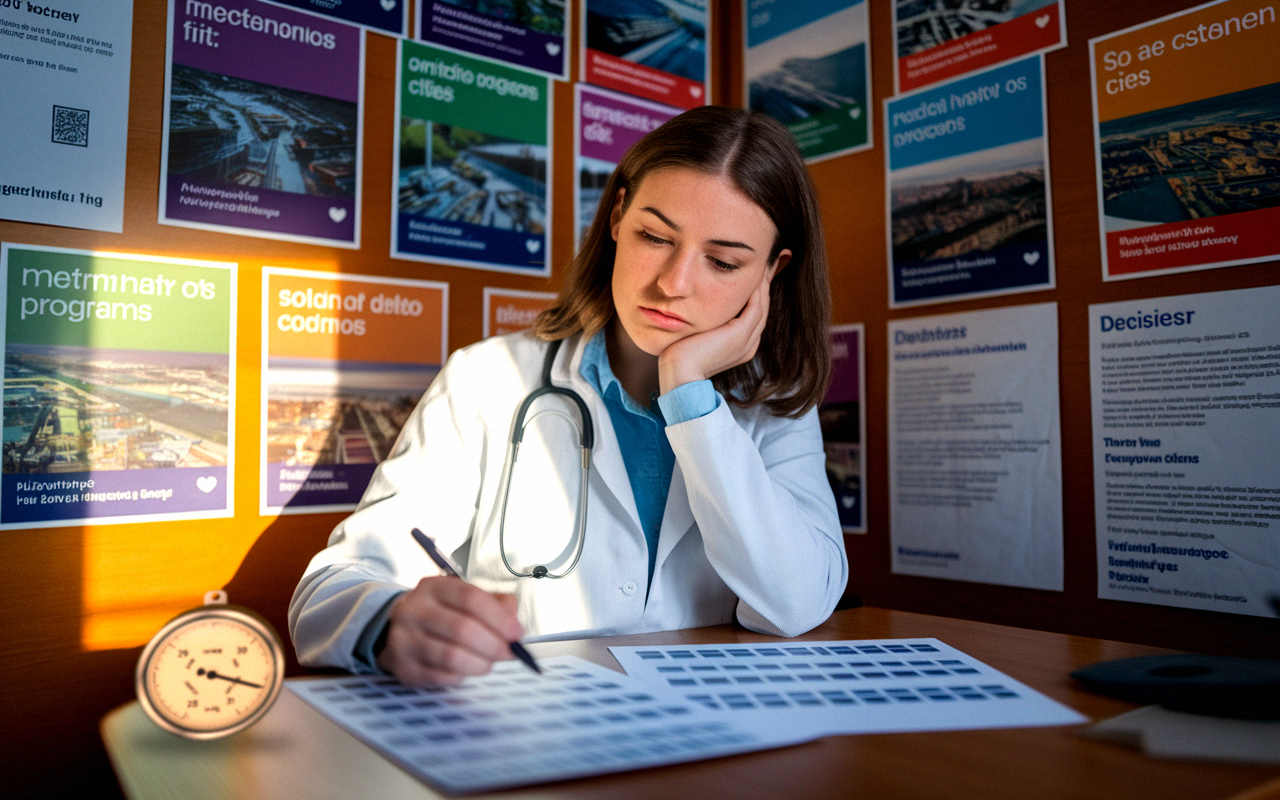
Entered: 30.6 inHg
